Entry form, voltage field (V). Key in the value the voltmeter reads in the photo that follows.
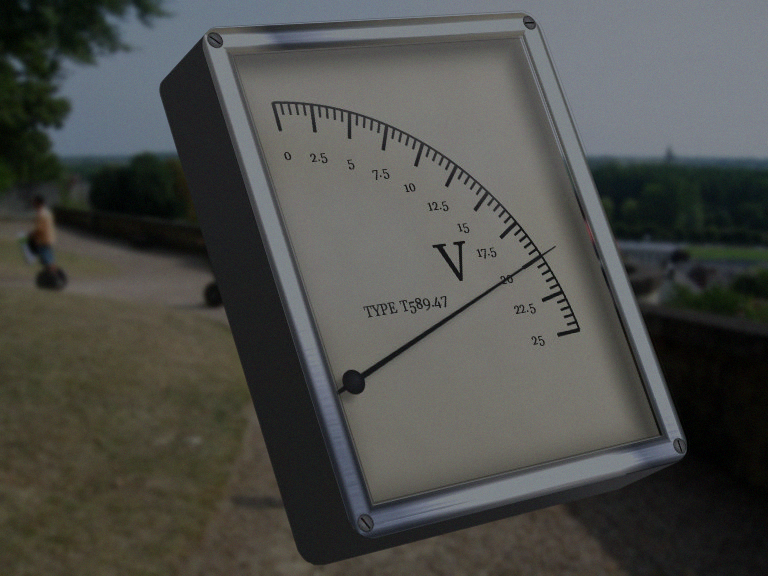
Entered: 20 V
